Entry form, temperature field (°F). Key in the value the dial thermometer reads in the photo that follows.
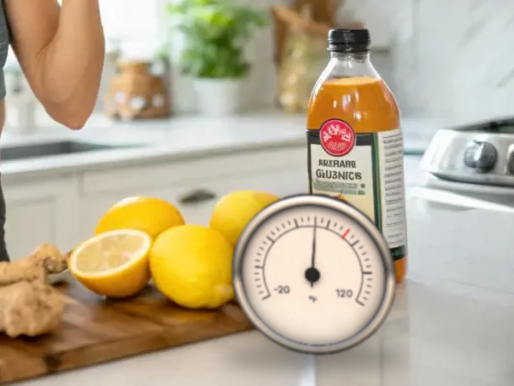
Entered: 52 °F
